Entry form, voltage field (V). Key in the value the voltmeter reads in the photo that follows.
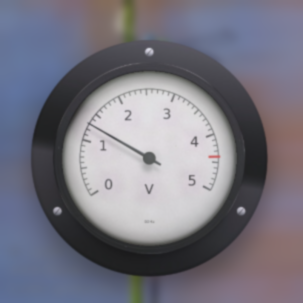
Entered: 1.3 V
